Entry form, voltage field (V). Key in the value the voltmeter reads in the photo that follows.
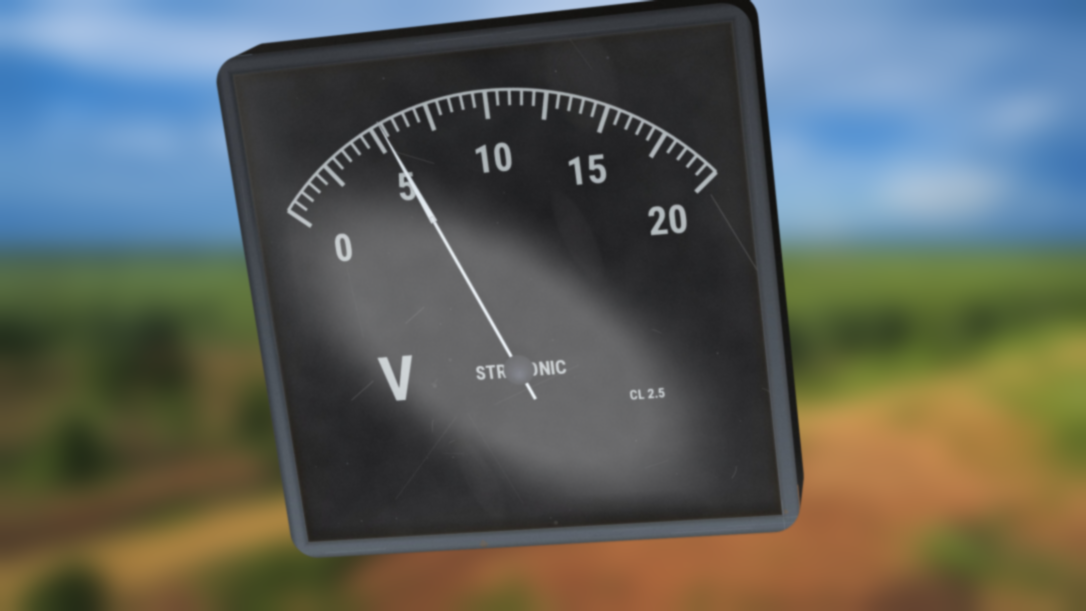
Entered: 5.5 V
